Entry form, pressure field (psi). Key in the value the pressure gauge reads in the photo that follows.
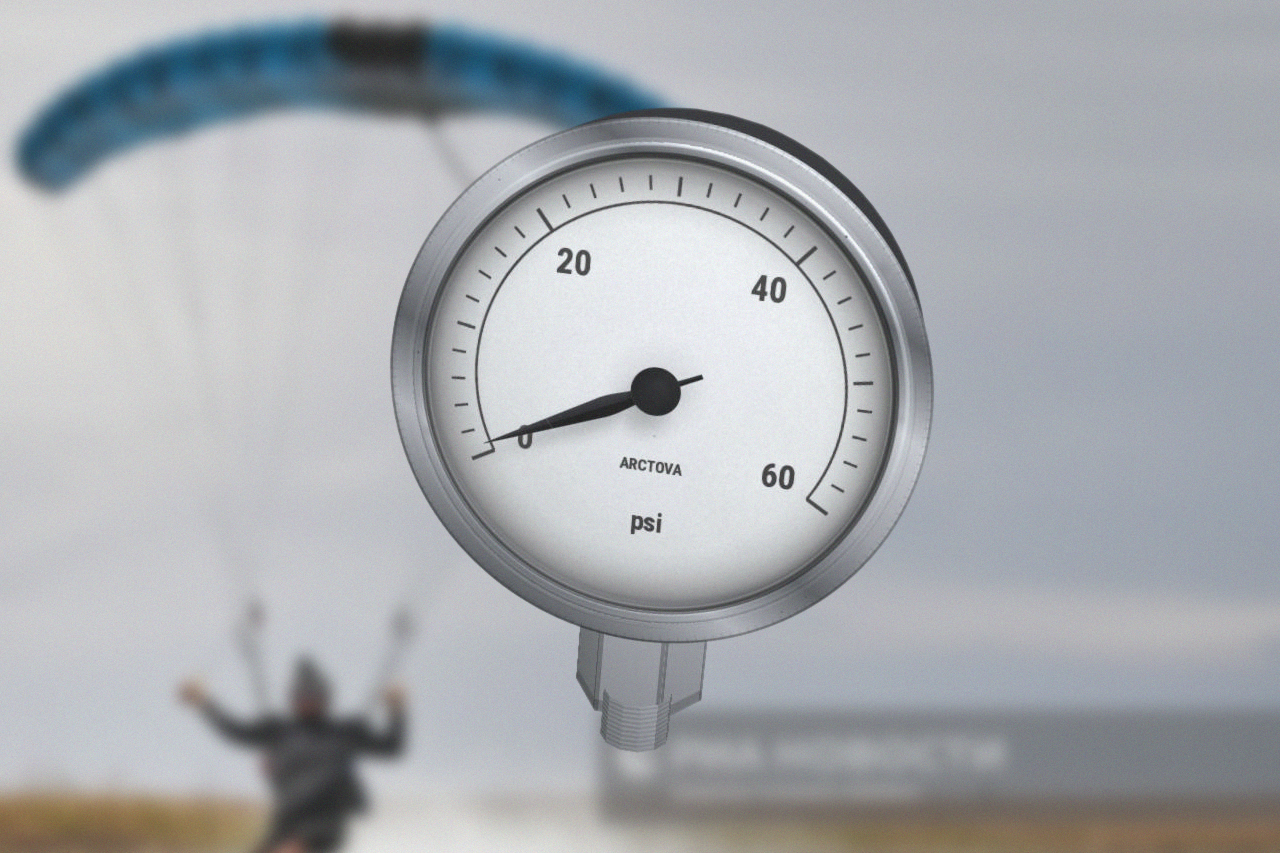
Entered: 1 psi
